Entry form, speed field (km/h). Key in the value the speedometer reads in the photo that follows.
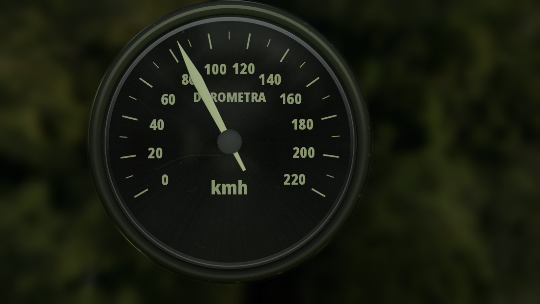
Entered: 85 km/h
